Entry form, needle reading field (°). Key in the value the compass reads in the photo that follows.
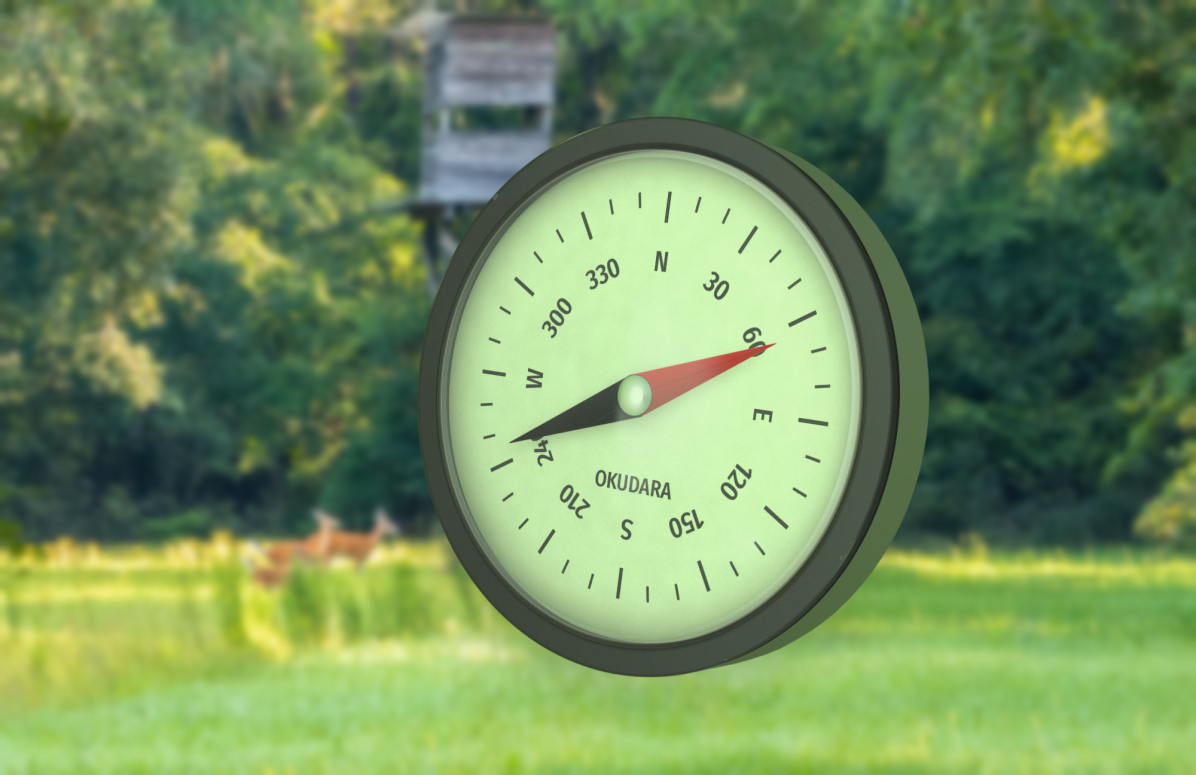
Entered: 65 °
